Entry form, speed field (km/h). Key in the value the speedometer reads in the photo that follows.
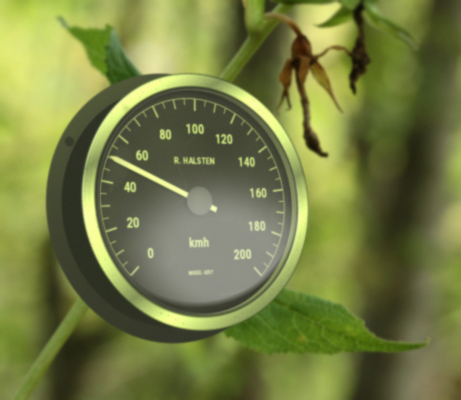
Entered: 50 km/h
